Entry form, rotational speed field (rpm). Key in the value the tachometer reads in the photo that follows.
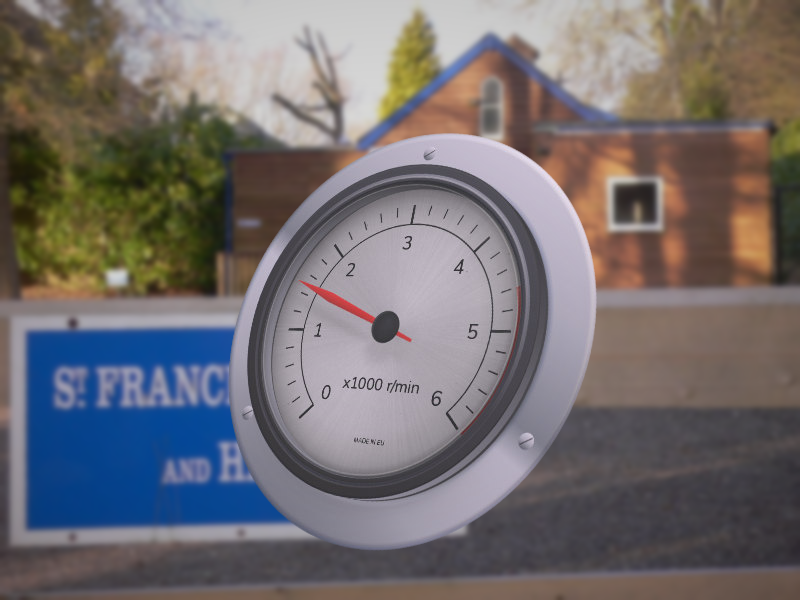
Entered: 1500 rpm
